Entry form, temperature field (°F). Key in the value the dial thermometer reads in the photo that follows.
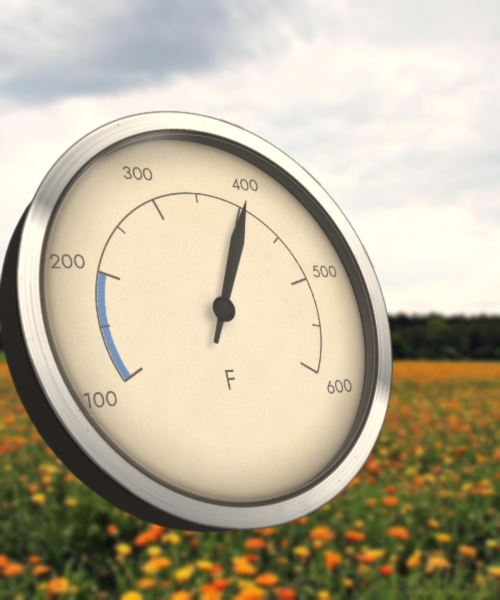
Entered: 400 °F
